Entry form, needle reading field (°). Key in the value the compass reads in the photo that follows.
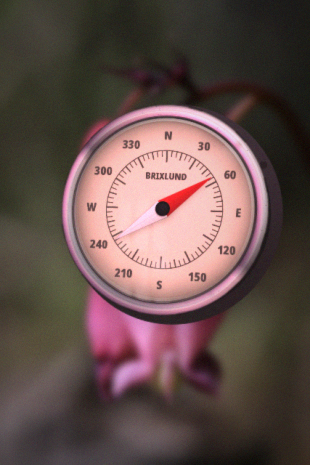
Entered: 55 °
